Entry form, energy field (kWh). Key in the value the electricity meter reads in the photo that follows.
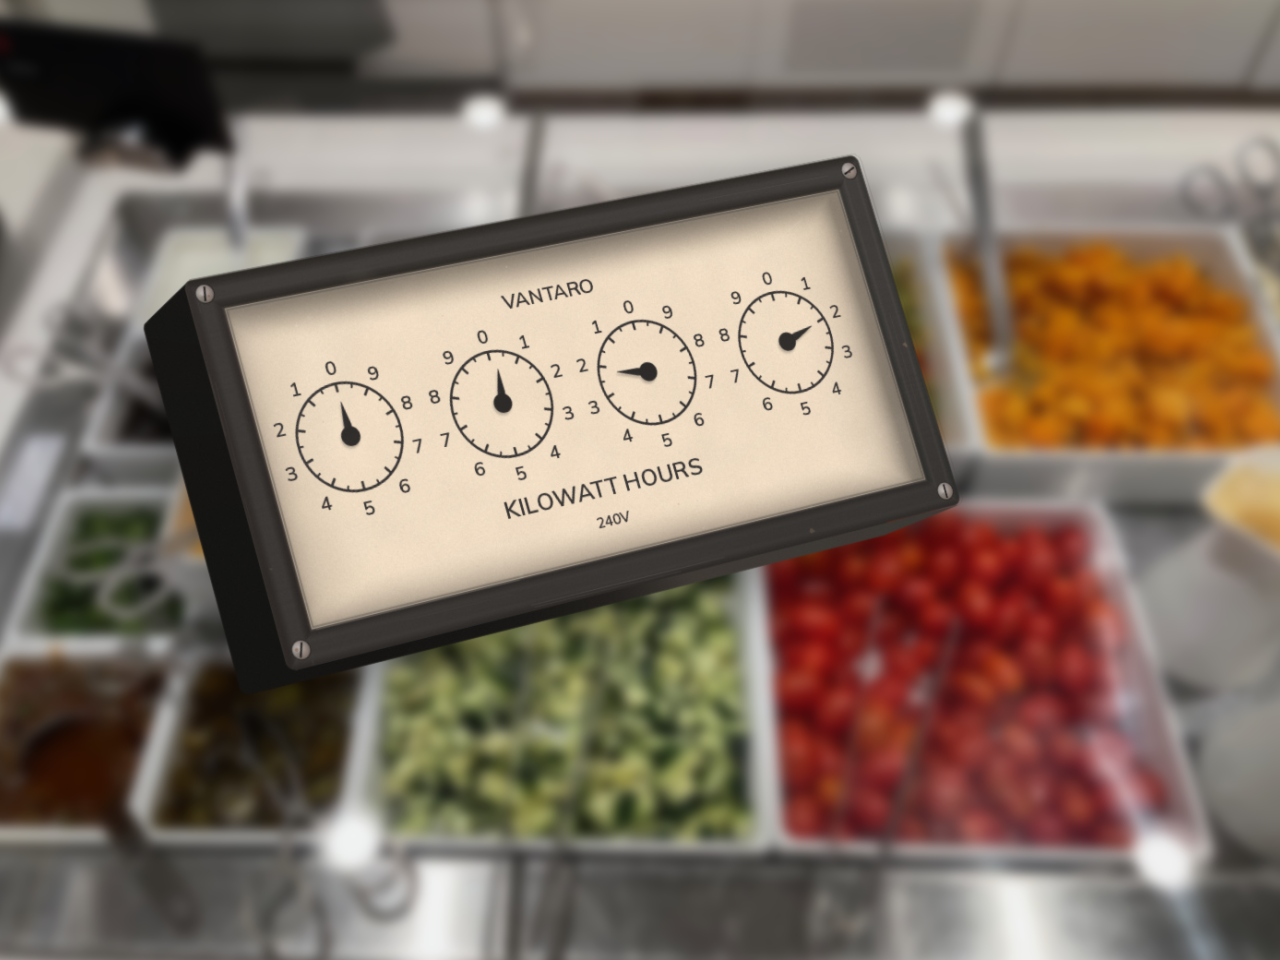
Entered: 22 kWh
